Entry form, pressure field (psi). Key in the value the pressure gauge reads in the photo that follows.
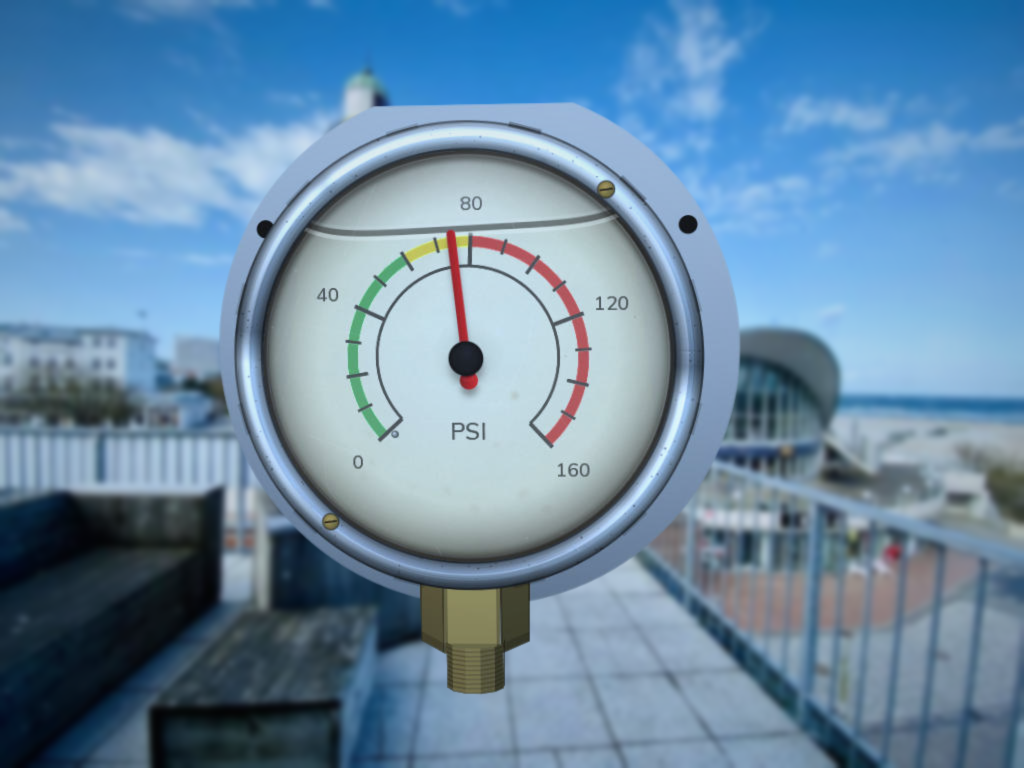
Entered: 75 psi
